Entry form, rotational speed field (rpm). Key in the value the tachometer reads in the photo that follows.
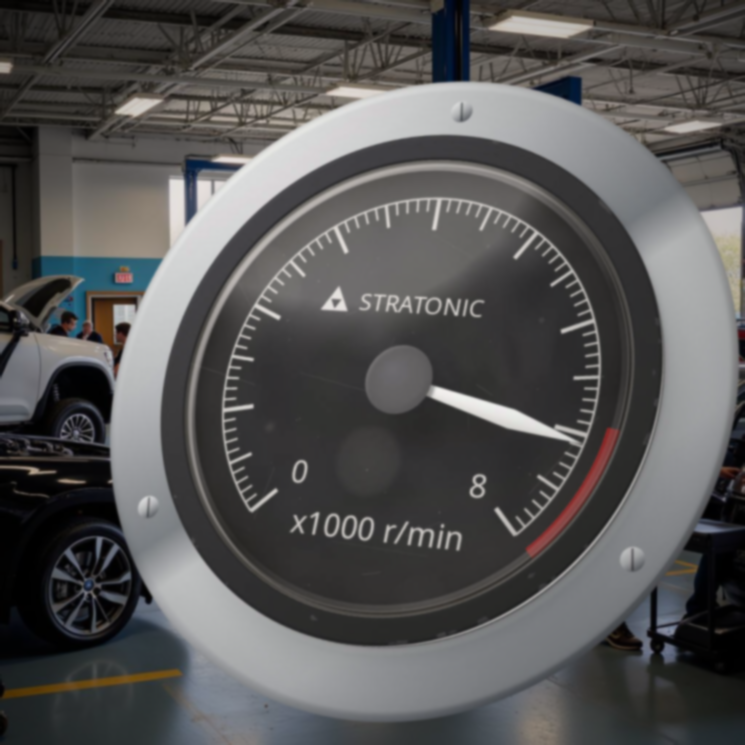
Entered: 7100 rpm
